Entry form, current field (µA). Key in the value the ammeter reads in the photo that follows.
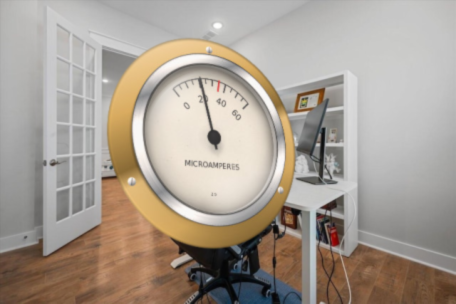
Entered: 20 µA
